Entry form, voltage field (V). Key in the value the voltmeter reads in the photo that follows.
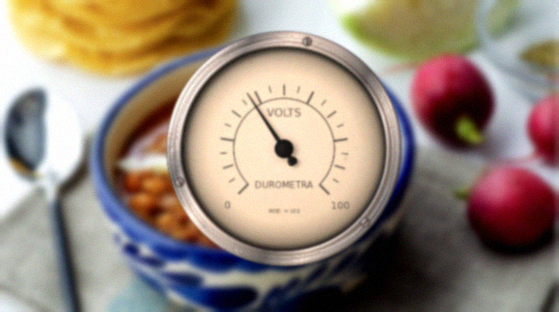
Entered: 37.5 V
